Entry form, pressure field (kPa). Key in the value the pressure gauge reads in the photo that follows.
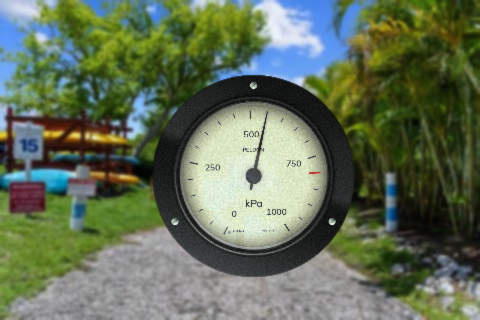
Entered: 550 kPa
